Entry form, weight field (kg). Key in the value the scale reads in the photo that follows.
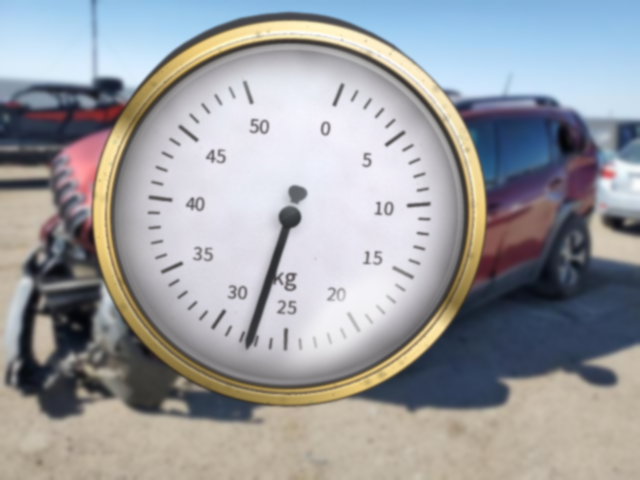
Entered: 27.5 kg
